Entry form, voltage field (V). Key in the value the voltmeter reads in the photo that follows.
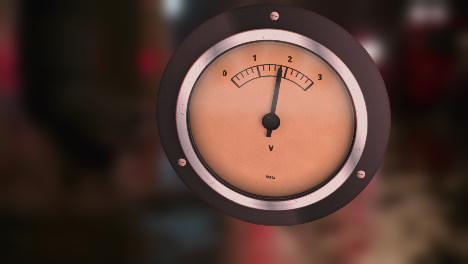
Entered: 1.8 V
